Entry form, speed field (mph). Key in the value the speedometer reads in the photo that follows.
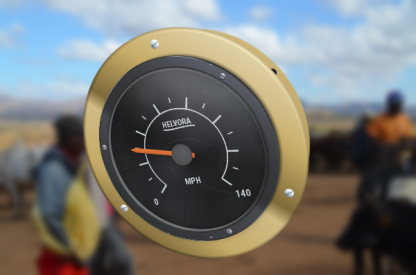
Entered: 30 mph
